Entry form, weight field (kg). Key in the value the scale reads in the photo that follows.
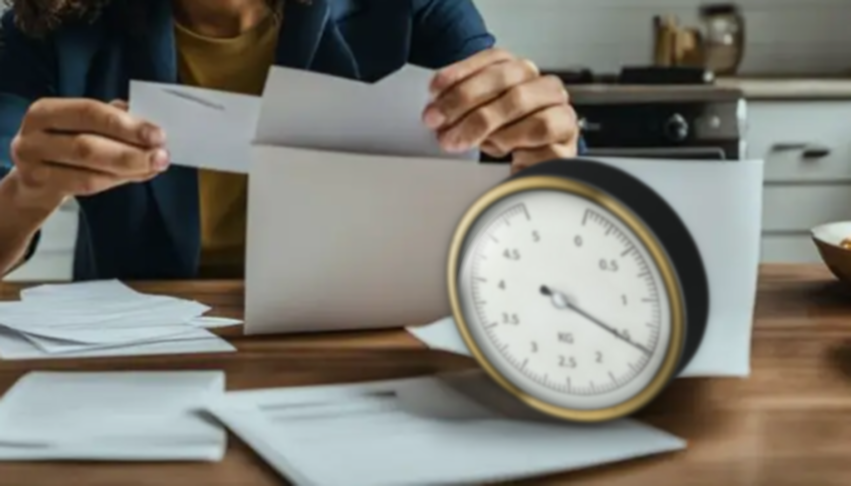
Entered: 1.5 kg
